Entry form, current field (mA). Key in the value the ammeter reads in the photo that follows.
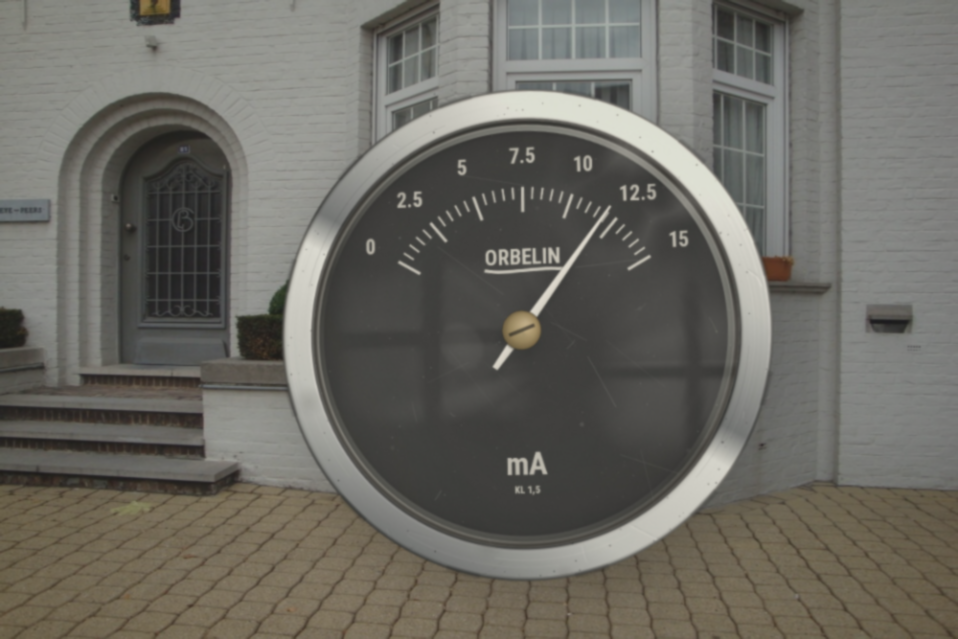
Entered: 12 mA
